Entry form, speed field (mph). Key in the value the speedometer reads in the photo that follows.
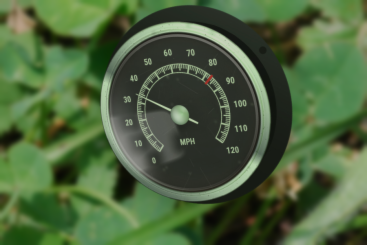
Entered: 35 mph
